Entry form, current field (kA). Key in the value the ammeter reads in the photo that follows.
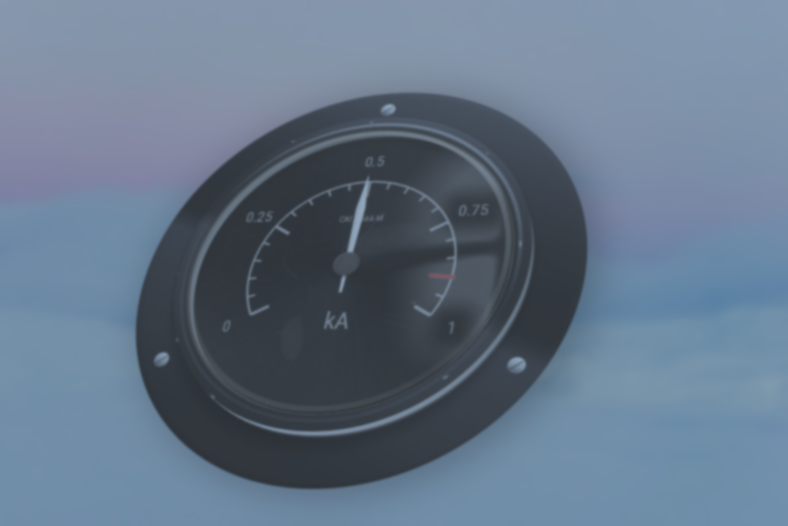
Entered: 0.5 kA
